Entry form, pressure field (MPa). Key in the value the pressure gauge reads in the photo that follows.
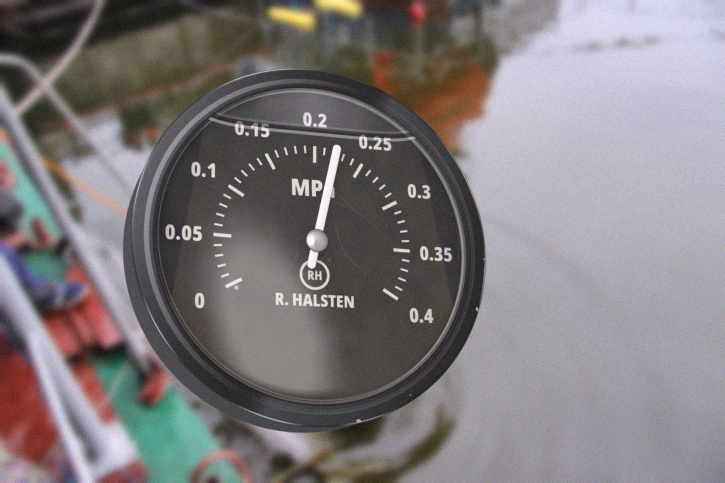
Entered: 0.22 MPa
